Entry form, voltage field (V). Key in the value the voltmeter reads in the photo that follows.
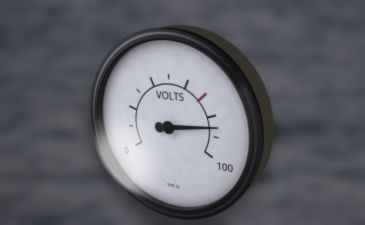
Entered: 85 V
